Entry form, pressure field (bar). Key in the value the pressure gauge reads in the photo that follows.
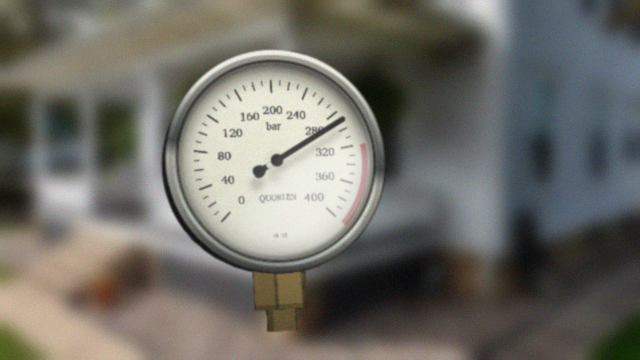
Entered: 290 bar
